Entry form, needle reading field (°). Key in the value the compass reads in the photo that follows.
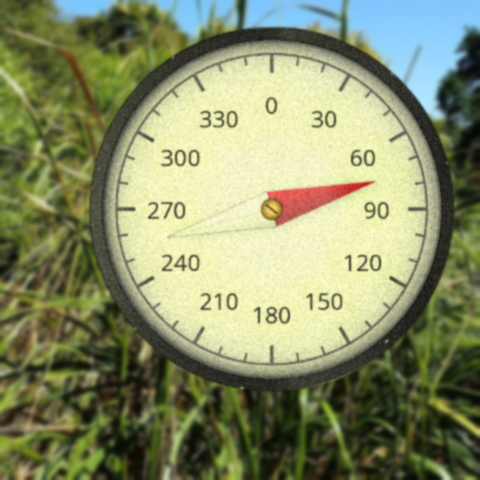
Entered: 75 °
